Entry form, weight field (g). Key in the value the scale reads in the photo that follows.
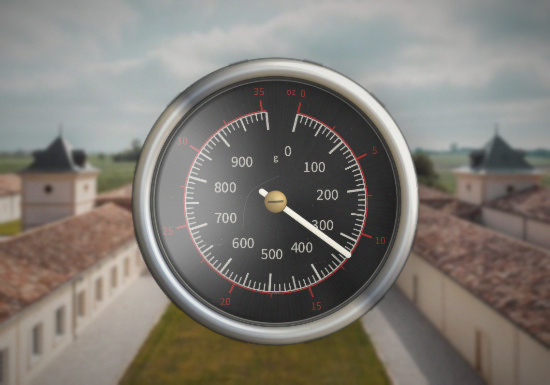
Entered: 330 g
